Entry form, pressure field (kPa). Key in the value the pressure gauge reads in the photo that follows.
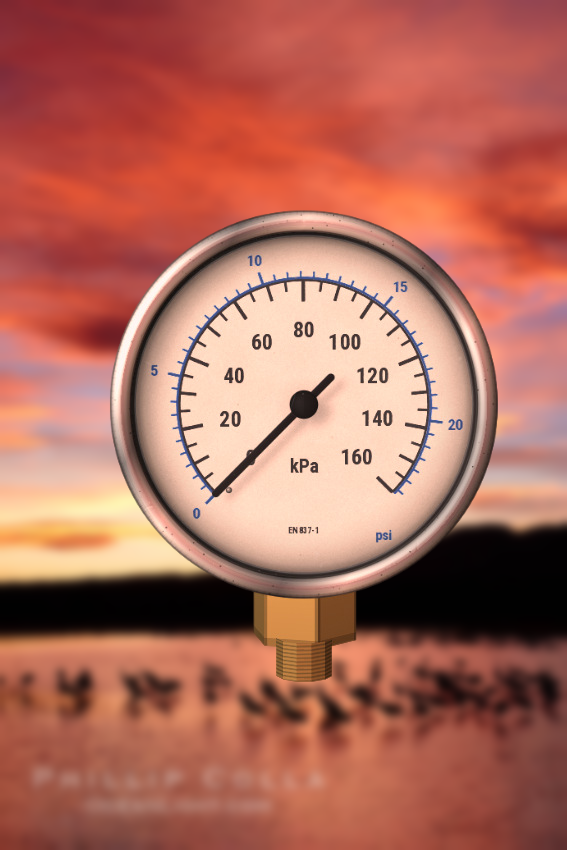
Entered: 0 kPa
